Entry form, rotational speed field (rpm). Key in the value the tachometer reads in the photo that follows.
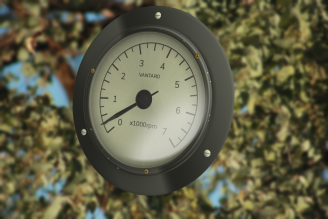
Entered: 250 rpm
